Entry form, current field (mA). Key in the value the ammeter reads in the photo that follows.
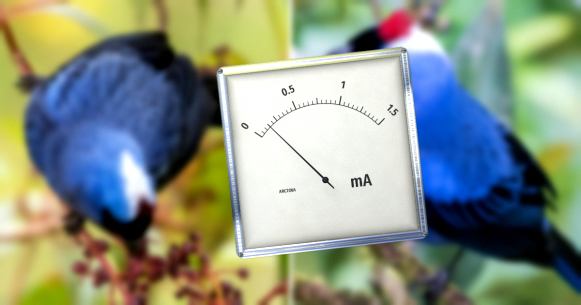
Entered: 0.15 mA
